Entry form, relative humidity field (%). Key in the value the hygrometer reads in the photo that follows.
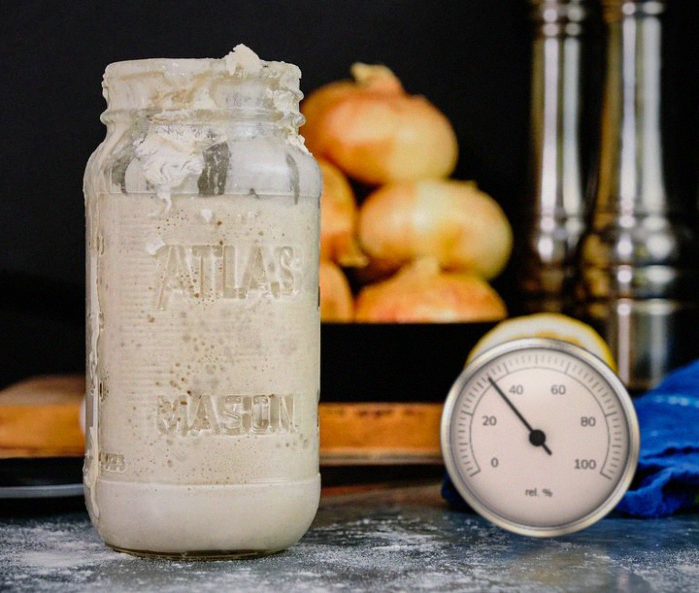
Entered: 34 %
